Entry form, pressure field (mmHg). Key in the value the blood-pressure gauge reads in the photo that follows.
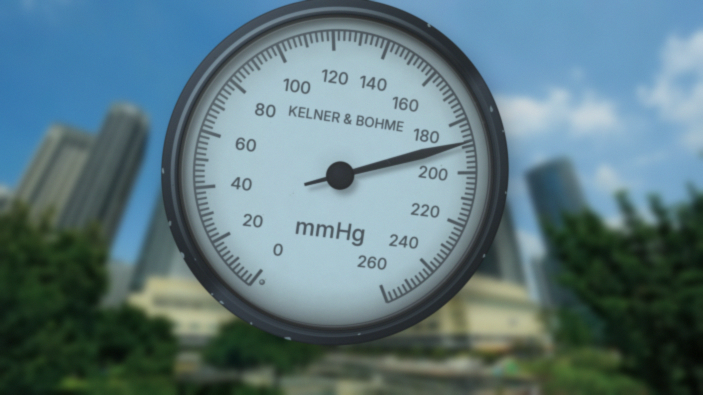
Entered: 188 mmHg
